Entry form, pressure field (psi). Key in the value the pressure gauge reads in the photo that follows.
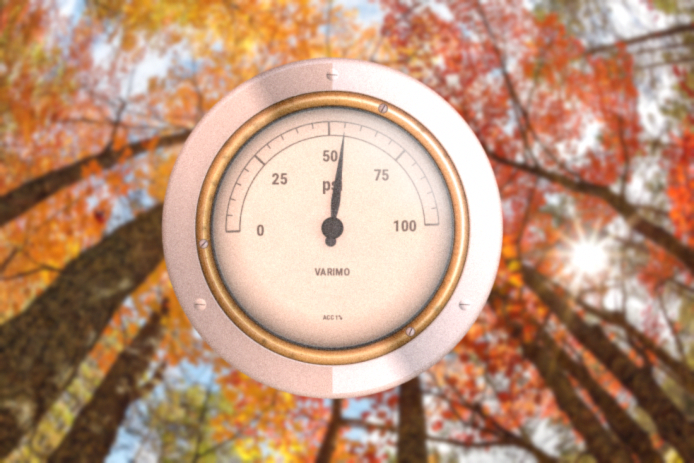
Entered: 55 psi
